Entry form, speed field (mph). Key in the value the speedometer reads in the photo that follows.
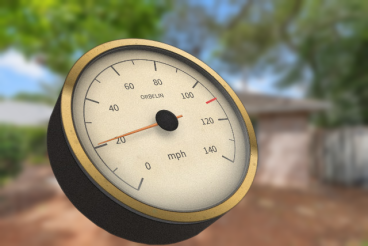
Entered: 20 mph
